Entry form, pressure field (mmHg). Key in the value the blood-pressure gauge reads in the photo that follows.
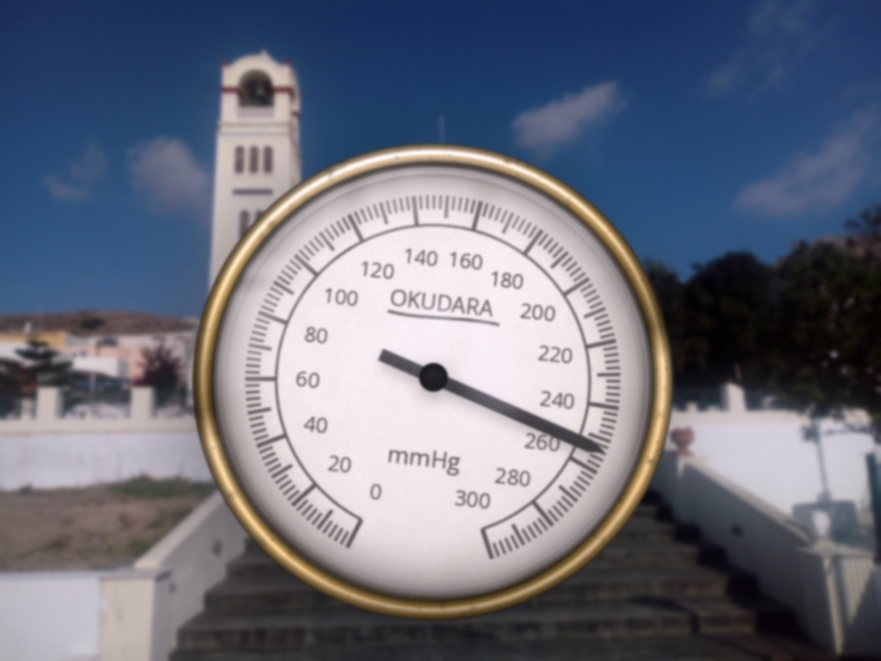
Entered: 254 mmHg
